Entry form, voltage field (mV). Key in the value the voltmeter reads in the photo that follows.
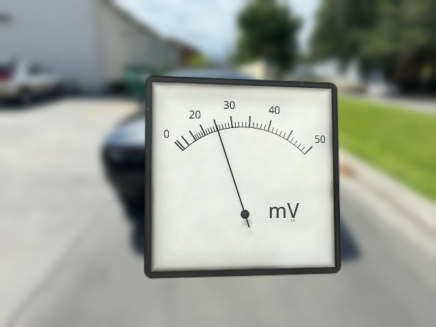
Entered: 25 mV
